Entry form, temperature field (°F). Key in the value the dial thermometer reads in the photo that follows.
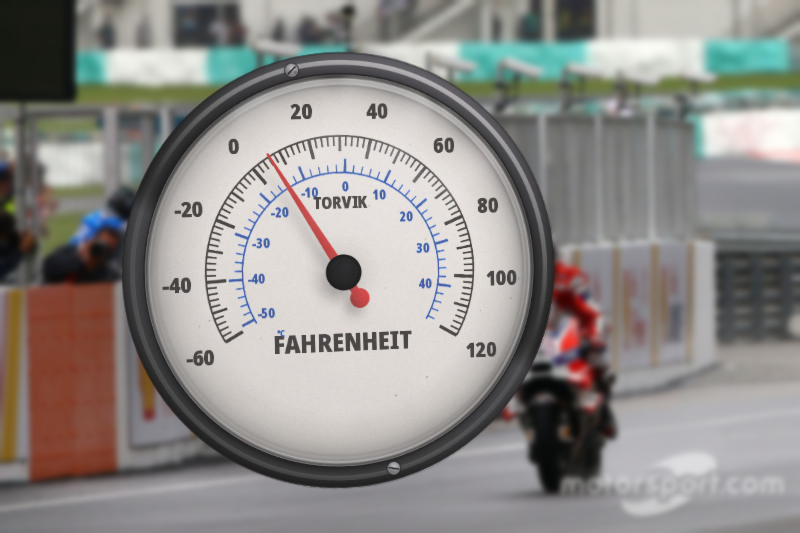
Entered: 6 °F
